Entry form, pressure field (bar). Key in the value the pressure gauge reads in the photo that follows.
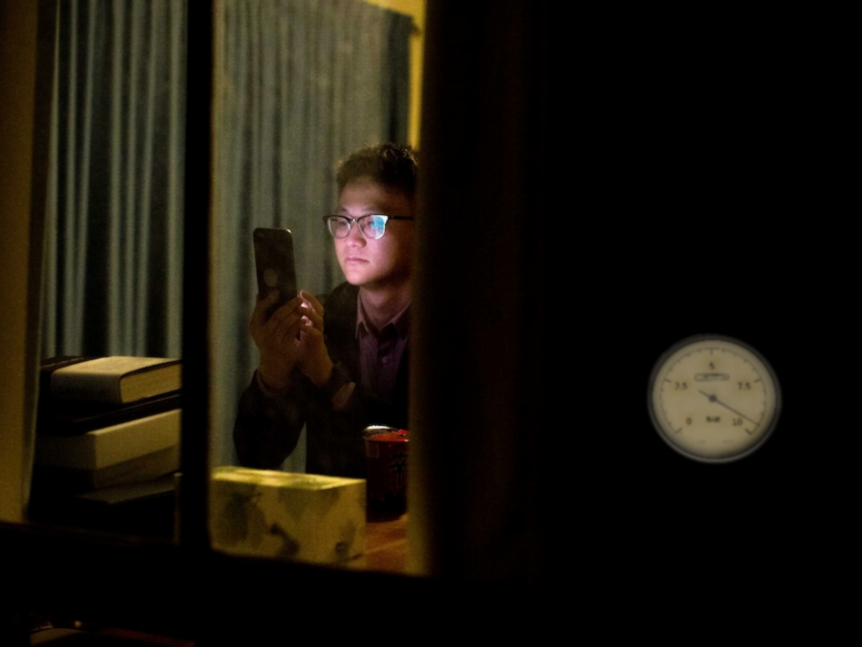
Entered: 9.5 bar
